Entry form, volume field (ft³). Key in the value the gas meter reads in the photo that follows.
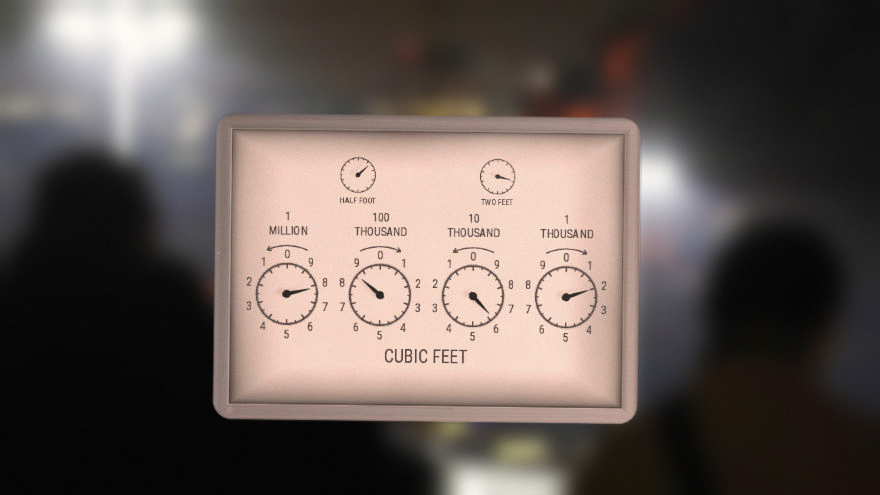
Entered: 786200 ft³
